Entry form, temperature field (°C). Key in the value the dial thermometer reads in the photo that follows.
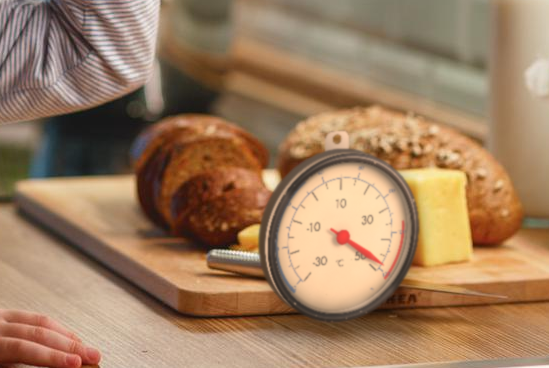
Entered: 47.5 °C
